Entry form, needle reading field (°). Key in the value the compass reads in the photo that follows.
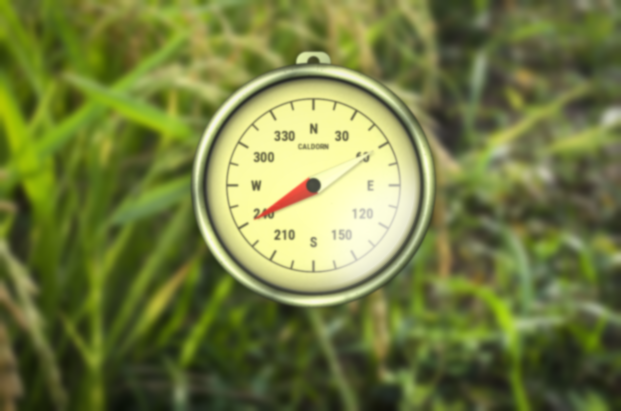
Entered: 240 °
